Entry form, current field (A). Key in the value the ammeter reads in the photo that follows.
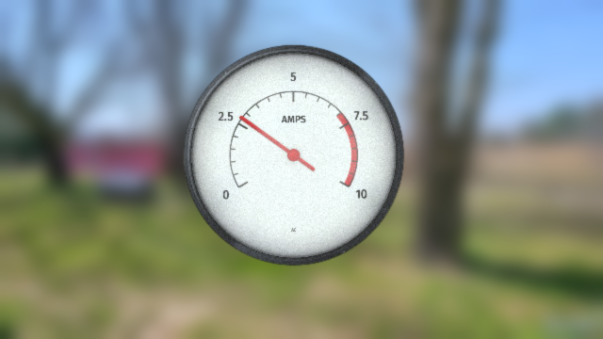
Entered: 2.75 A
